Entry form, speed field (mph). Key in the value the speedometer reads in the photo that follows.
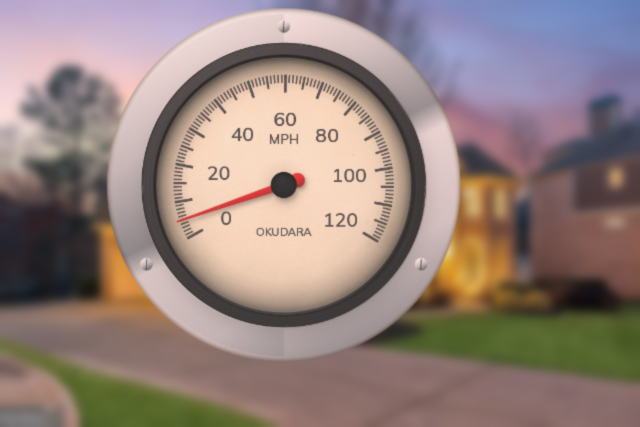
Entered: 5 mph
